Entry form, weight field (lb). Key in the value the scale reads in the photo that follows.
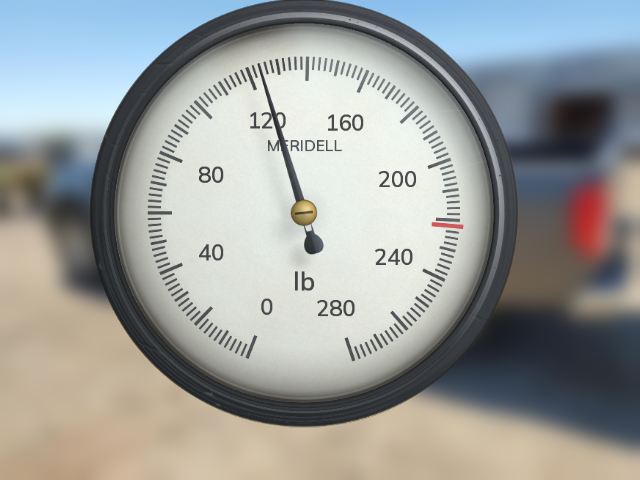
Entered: 124 lb
